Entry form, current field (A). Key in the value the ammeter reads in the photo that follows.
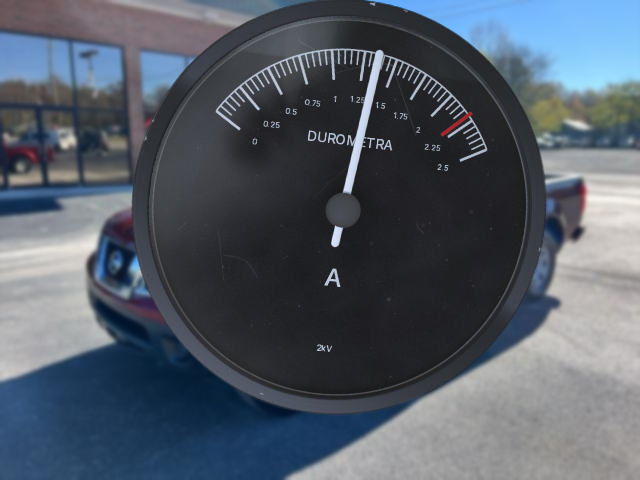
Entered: 1.35 A
